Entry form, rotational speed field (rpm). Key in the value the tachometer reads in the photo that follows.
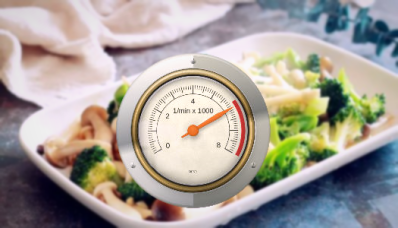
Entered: 6000 rpm
